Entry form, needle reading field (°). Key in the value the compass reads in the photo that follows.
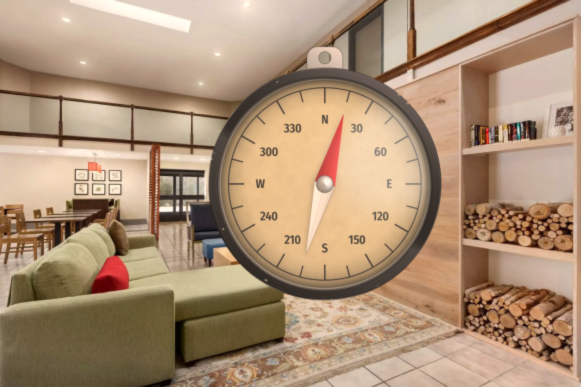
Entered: 15 °
